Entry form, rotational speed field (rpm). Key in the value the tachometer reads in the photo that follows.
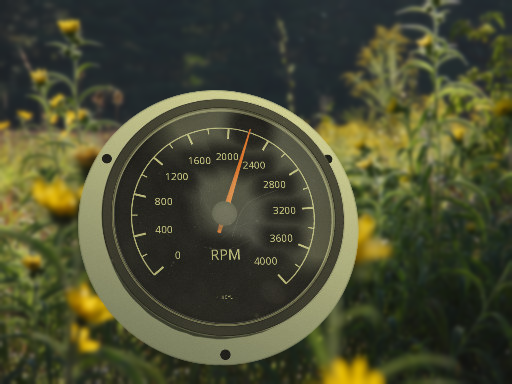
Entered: 2200 rpm
